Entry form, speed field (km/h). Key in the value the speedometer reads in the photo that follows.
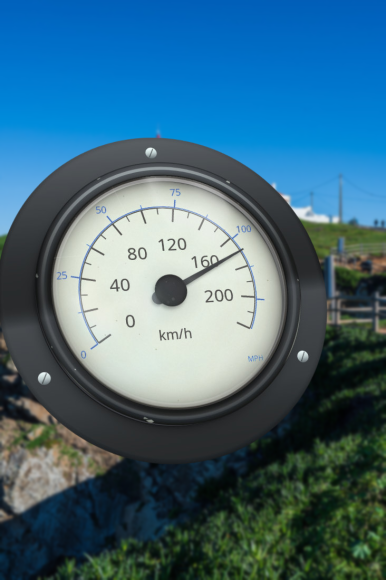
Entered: 170 km/h
